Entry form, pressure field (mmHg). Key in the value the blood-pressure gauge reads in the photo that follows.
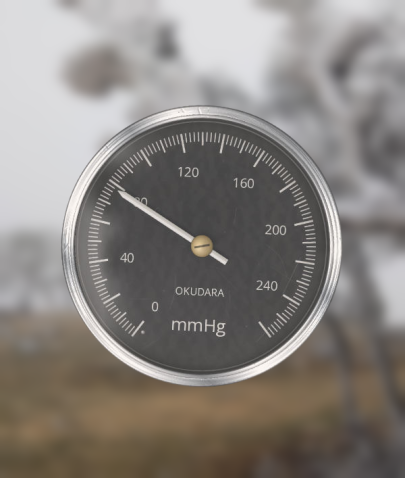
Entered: 78 mmHg
